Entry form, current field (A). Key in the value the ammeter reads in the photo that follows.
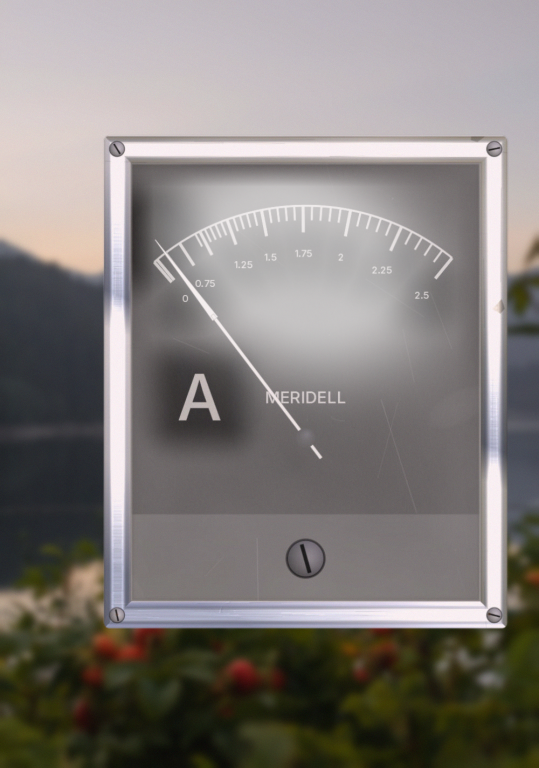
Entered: 0.5 A
